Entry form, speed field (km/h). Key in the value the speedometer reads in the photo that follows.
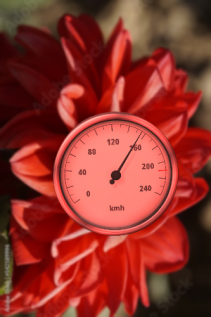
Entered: 155 km/h
